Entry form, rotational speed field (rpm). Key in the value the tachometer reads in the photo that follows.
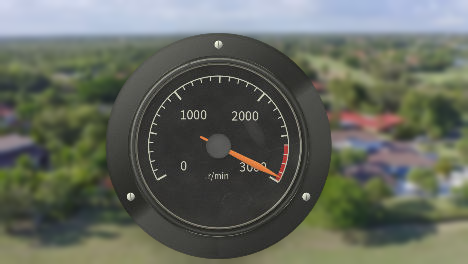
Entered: 2950 rpm
